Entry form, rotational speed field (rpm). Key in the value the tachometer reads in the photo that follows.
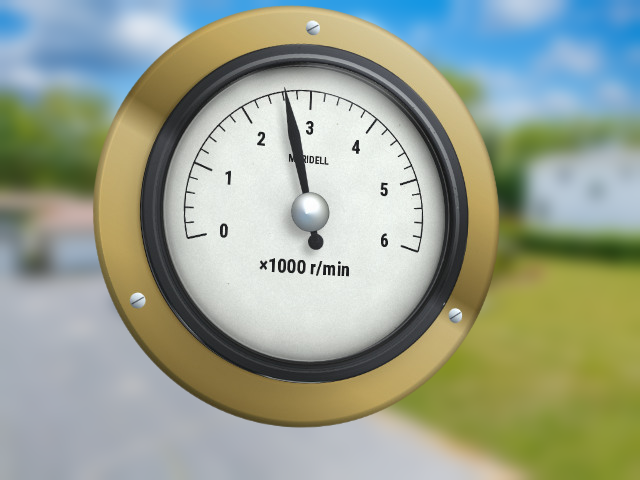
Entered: 2600 rpm
